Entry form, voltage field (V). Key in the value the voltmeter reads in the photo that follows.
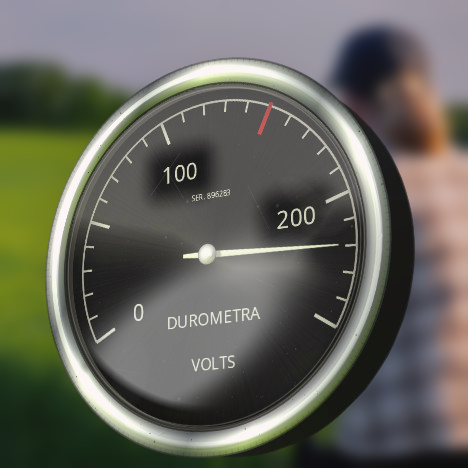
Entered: 220 V
